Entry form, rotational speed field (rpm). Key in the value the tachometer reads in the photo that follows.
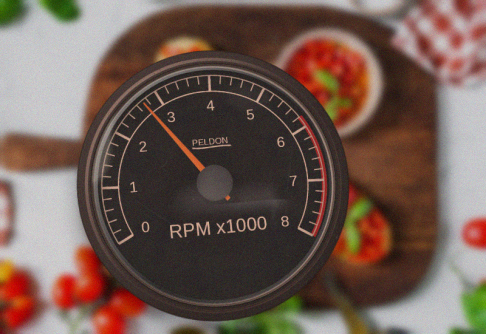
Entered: 2700 rpm
